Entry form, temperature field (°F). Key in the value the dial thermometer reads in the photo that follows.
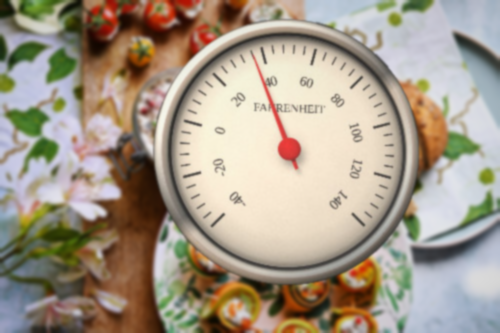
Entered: 36 °F
